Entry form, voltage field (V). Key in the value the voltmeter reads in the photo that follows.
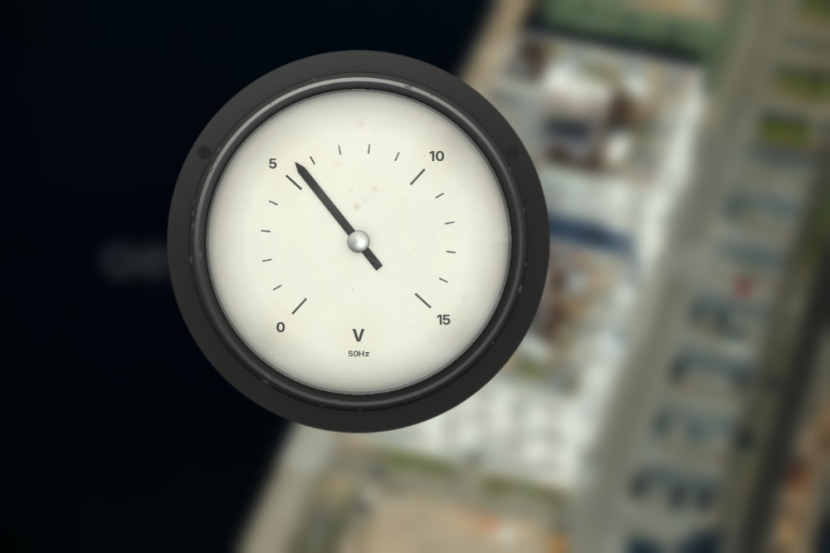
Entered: 5.5 V
